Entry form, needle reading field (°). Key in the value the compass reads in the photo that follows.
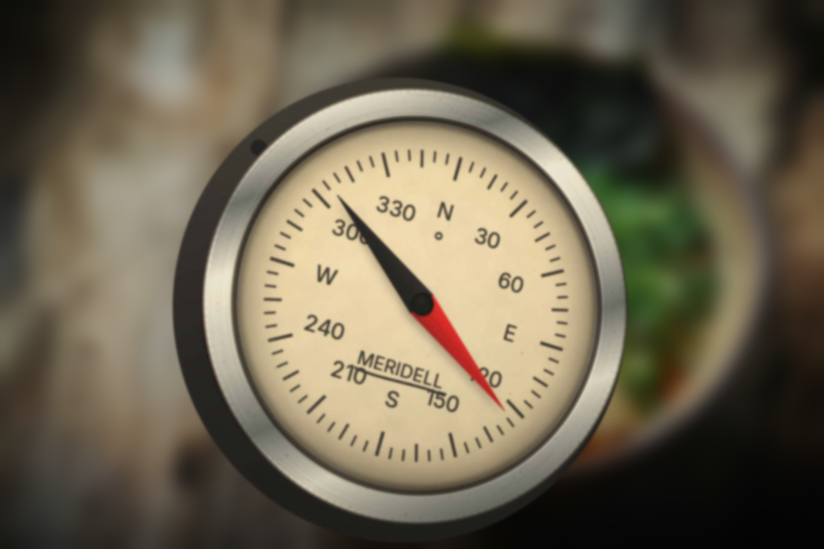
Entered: 125 °
